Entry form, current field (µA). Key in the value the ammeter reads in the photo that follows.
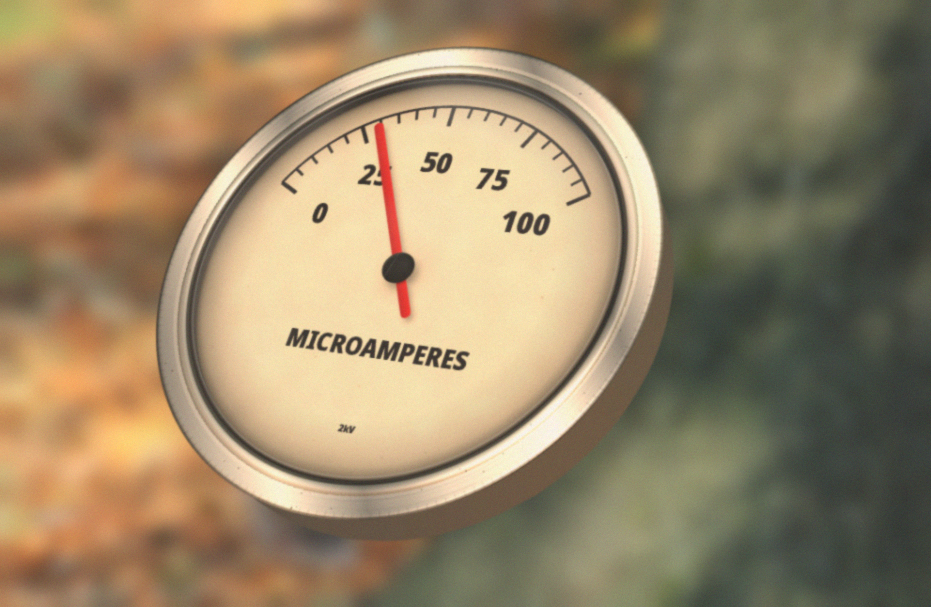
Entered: 30 µA
